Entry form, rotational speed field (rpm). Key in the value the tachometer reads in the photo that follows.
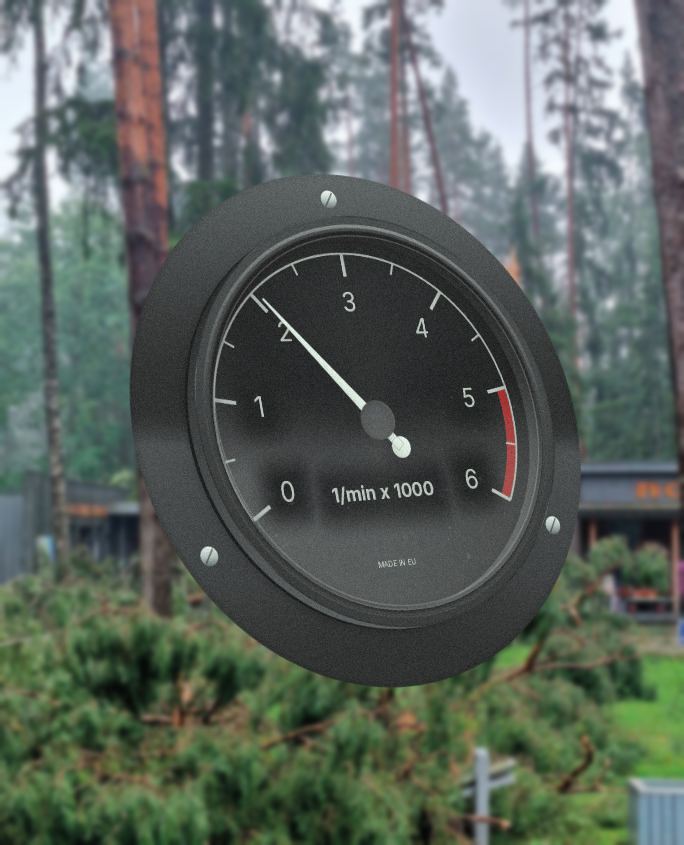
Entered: 2000 rpm
